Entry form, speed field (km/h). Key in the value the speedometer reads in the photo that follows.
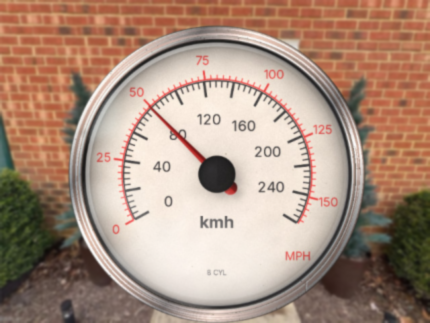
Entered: 80 km/h
